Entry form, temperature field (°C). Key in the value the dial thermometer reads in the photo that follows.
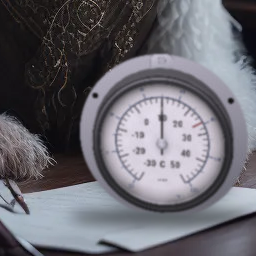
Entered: 10 °C
